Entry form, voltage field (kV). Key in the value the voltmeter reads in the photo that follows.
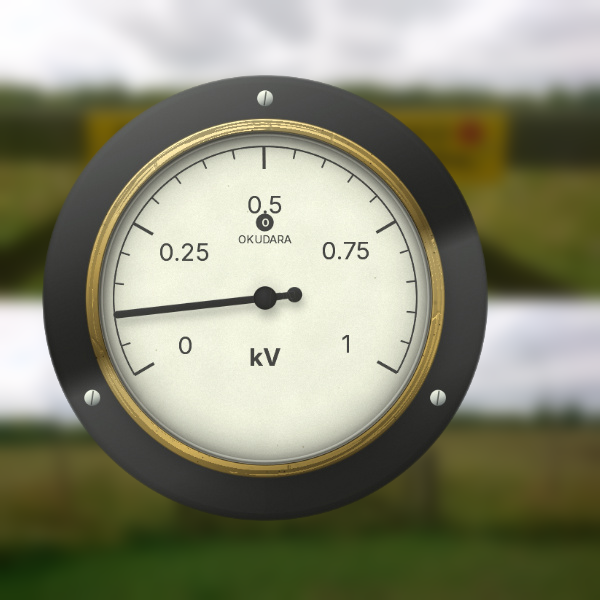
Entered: 0.1 kV
